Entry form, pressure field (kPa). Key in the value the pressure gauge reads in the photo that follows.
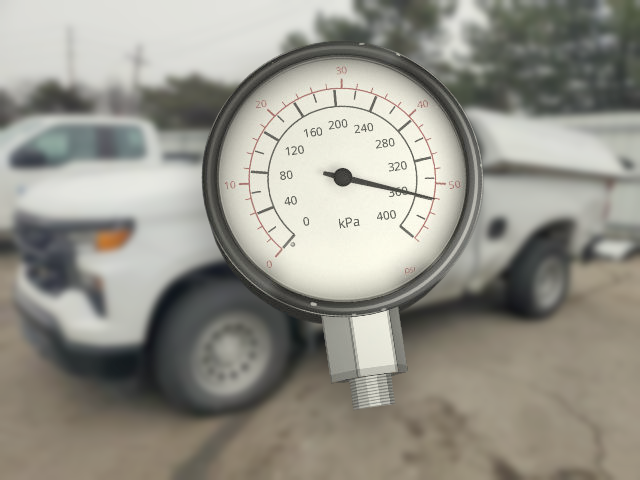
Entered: 360 kPa
